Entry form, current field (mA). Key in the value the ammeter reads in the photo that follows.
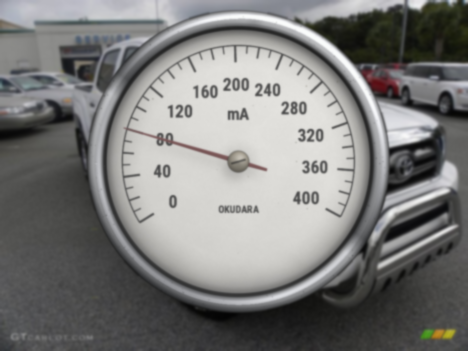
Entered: 80 mA
